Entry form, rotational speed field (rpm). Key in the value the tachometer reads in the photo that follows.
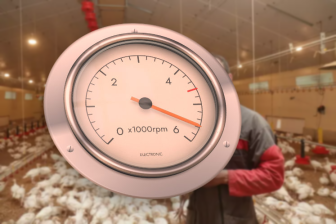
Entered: 5600 rpm
